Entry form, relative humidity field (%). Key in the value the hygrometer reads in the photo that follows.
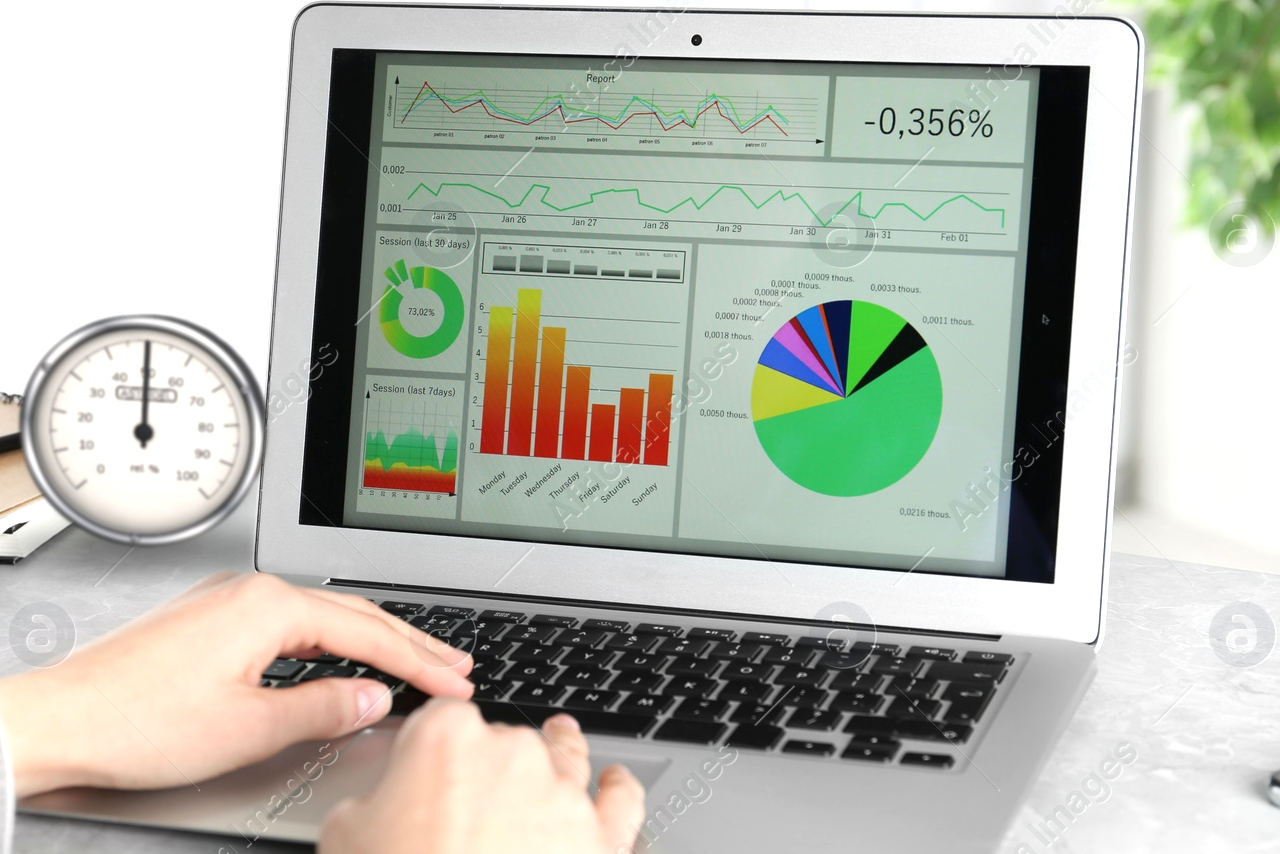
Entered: 50 %
